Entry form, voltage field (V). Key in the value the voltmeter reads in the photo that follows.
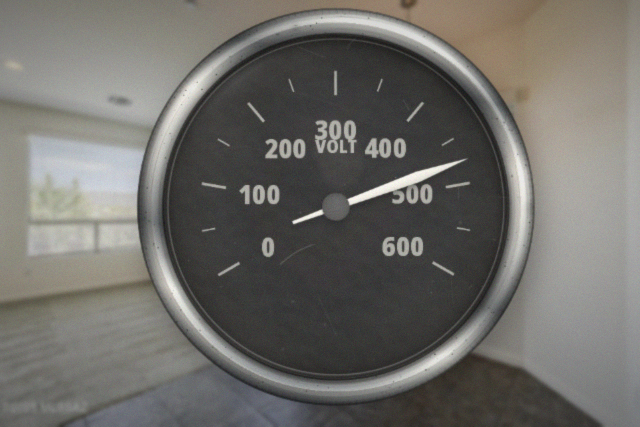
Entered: 475 V
